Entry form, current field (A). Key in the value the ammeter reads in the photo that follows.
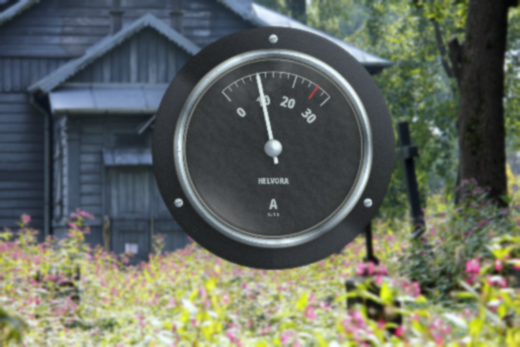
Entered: 10 A
